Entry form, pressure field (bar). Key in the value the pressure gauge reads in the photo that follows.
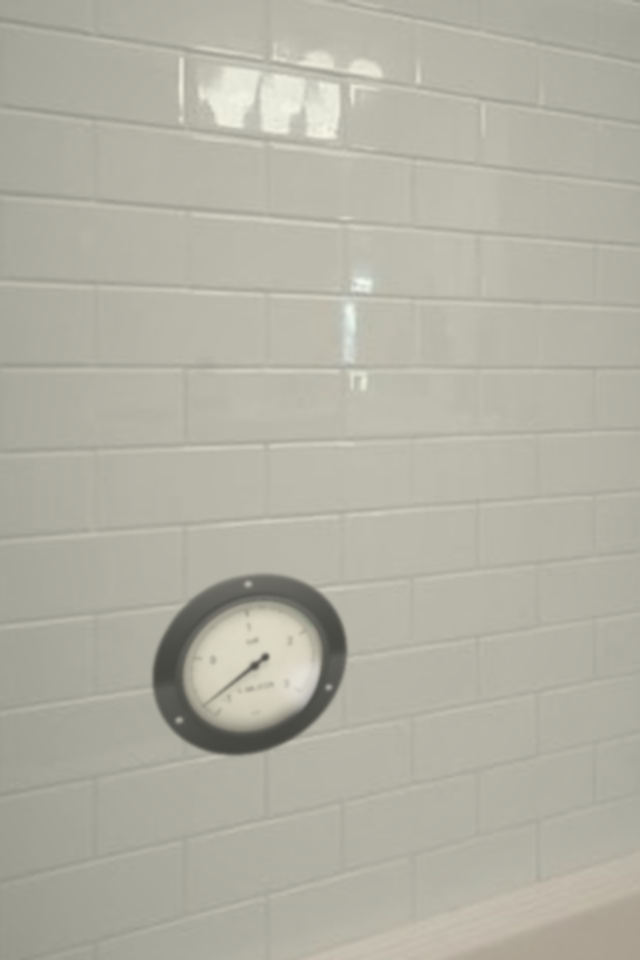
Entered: -0.75 bar
